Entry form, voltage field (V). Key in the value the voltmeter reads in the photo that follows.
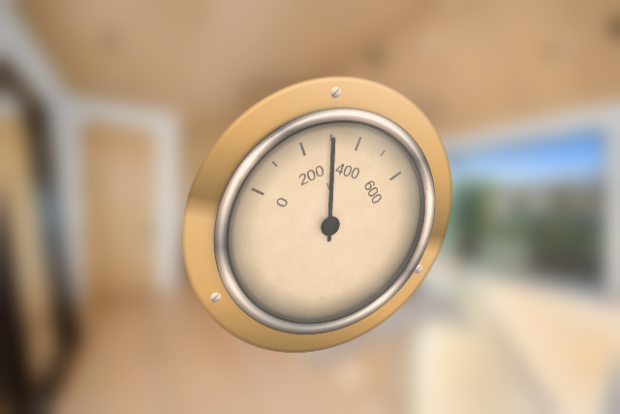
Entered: 300 V
